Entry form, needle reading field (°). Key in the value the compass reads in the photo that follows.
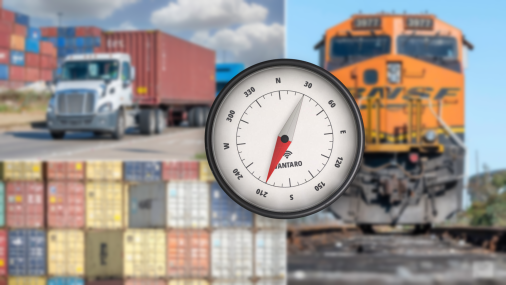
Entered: 210 °
